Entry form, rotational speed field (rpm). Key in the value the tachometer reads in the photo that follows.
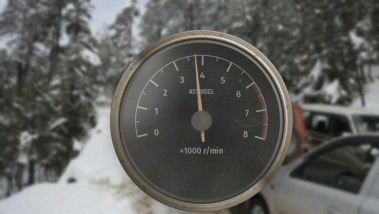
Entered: 3750 rpm
